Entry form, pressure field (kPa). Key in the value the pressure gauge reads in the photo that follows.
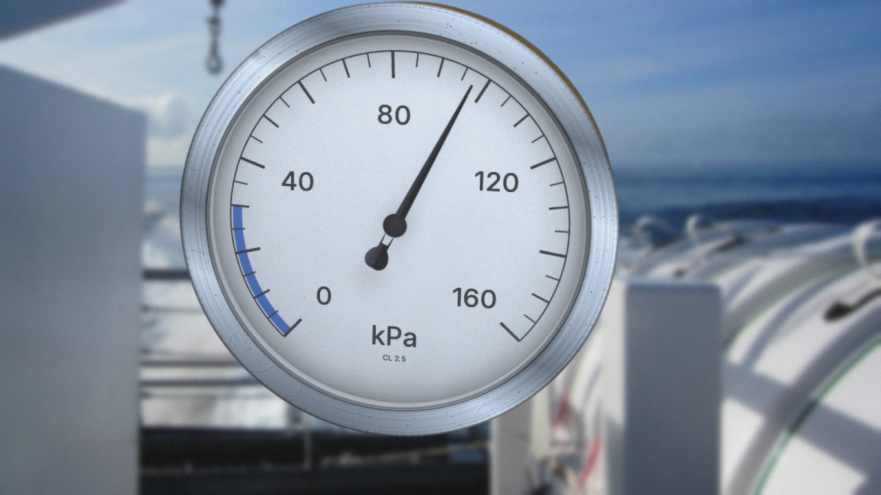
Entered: 97.5 kPa
